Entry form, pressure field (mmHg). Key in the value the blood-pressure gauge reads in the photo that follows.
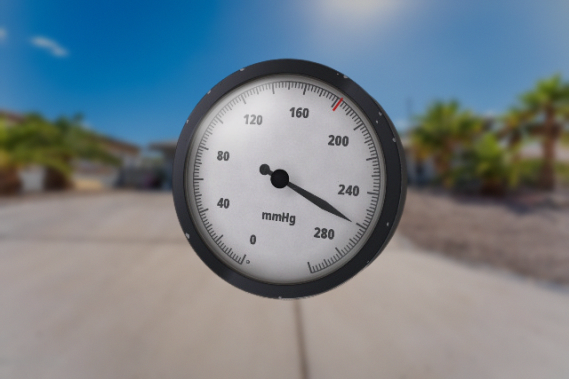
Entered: 260 mmHg
